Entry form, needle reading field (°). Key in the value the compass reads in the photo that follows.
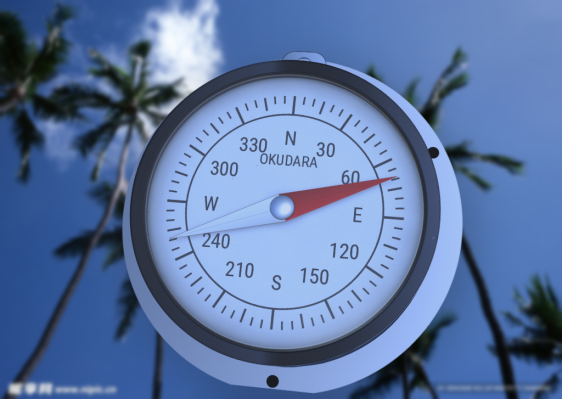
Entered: 70 °
